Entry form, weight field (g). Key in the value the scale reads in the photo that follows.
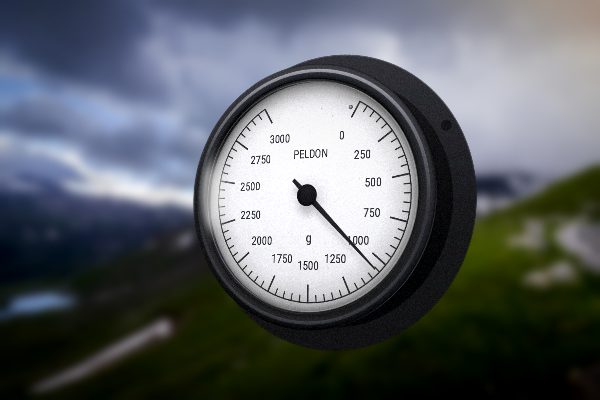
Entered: 1050 g
